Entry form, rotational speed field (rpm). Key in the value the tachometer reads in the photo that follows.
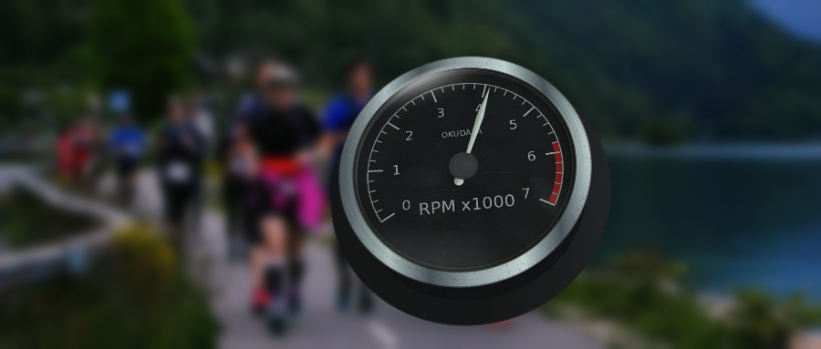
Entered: 4100 rpm
